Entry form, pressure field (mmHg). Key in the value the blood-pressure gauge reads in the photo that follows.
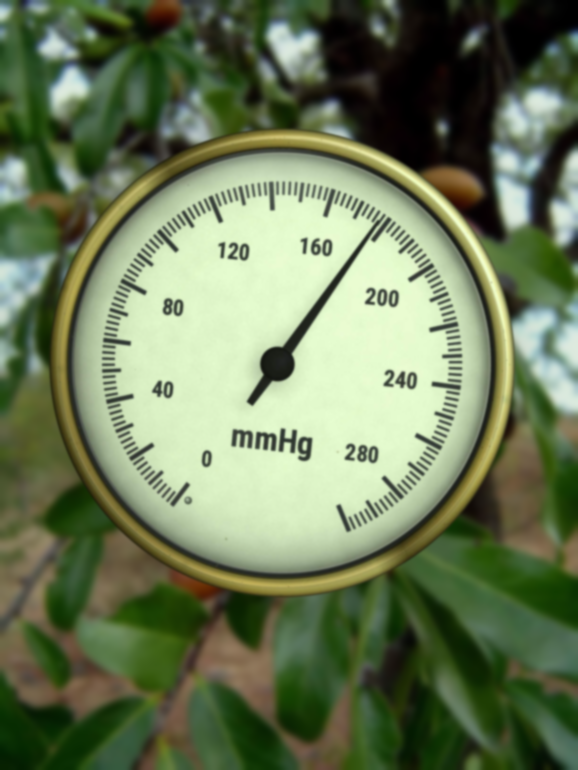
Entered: 178 mmHg
